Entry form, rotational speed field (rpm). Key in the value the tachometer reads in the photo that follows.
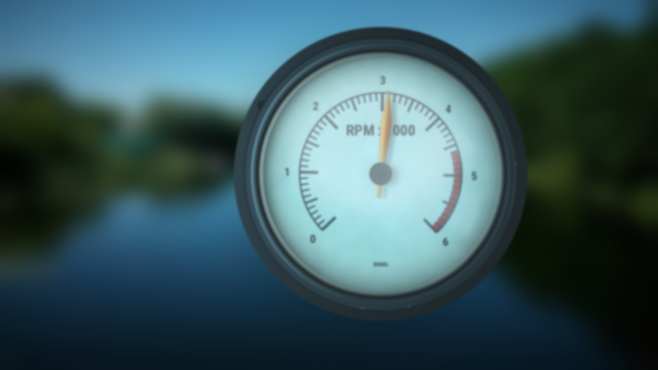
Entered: 3100 rpm
